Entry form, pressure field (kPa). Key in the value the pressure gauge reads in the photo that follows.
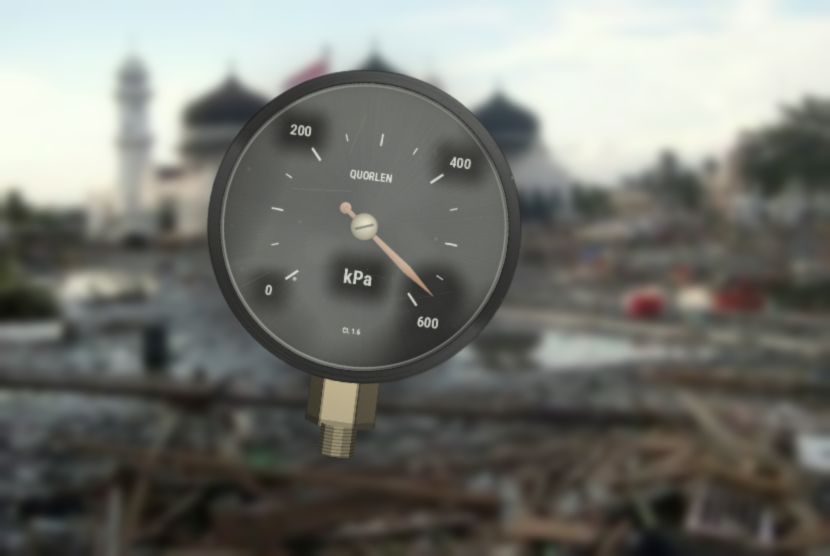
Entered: 575 kPa
